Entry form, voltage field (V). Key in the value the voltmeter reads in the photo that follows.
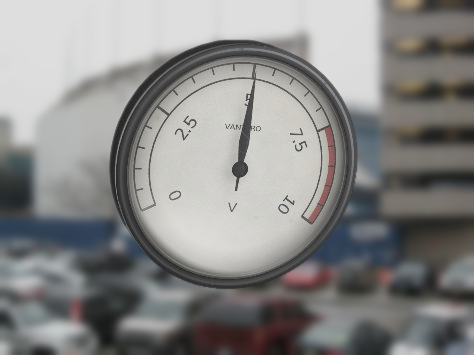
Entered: 5 V
